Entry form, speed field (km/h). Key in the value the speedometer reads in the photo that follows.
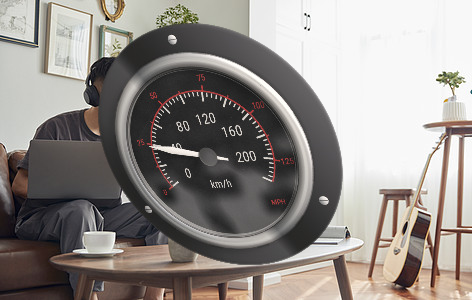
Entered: 40 km/h
